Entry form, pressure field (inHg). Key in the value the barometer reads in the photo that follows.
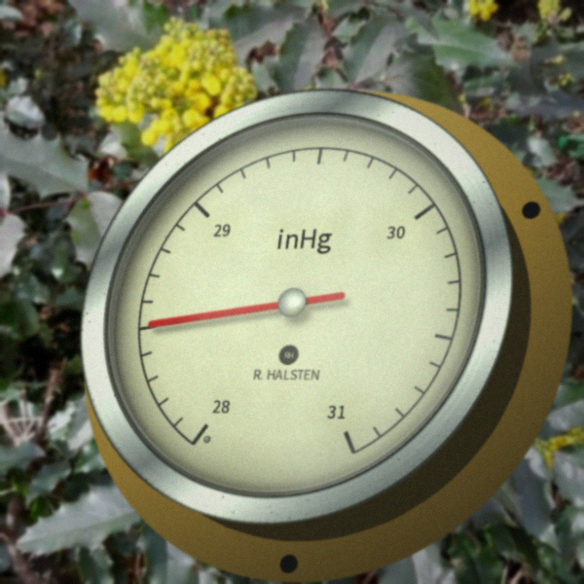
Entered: 28.5 inHg
